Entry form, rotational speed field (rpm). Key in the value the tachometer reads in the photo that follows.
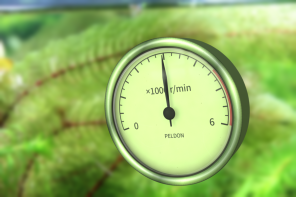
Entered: 3000 rpm
